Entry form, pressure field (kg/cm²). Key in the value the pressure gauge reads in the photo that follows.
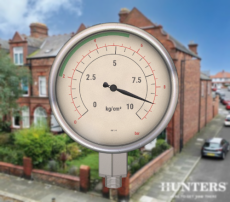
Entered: 9 kg/cm²
